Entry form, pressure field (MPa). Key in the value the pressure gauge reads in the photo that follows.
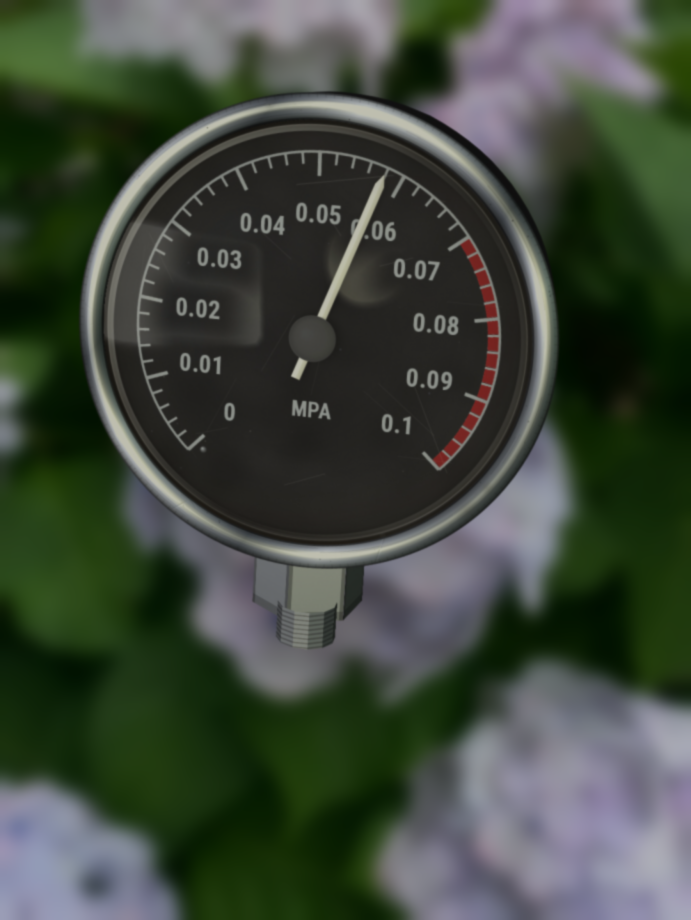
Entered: 0.058 MPa
